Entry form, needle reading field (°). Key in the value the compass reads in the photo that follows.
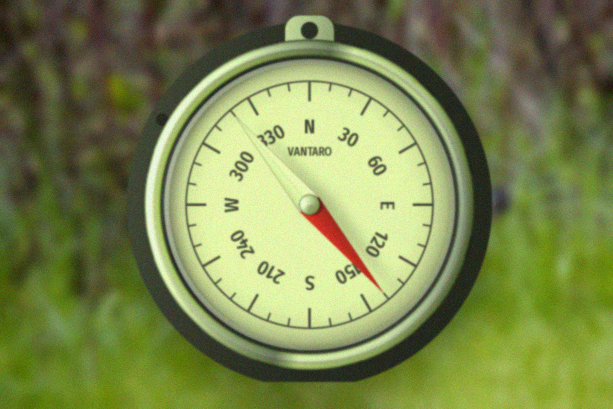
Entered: 140 °
